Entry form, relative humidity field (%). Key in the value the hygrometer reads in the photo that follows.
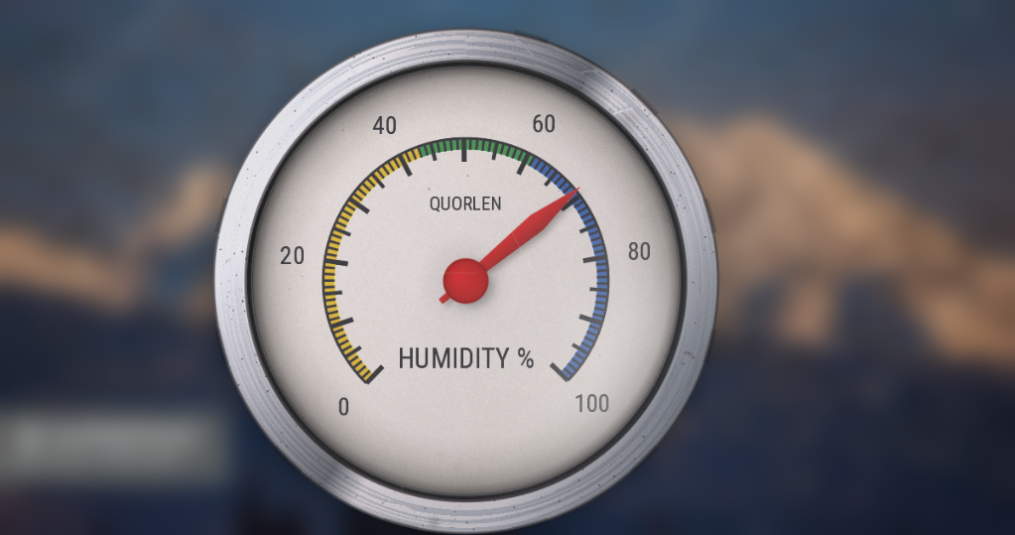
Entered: 69 %
